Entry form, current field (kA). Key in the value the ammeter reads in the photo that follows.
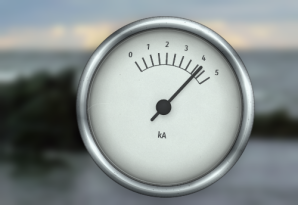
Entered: 4.25 kA
